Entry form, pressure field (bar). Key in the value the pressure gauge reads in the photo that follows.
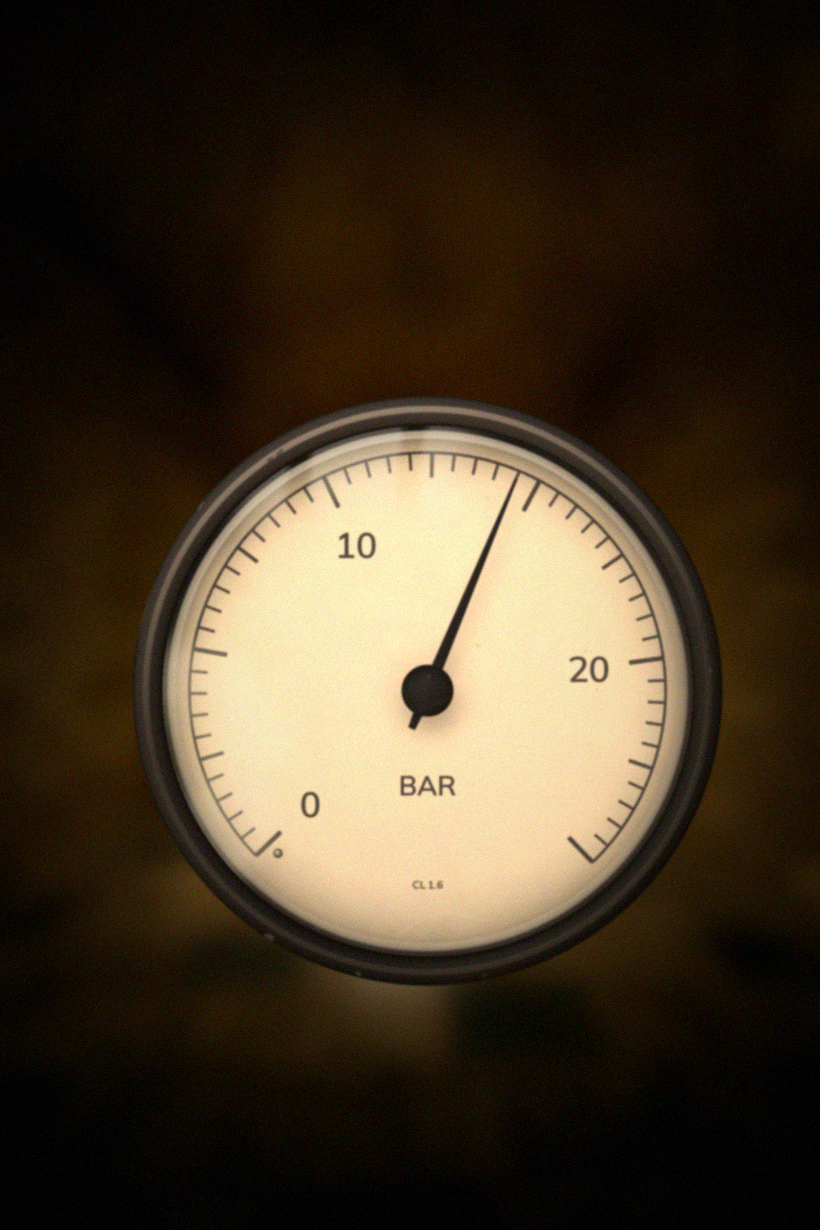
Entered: 14.5 bar
